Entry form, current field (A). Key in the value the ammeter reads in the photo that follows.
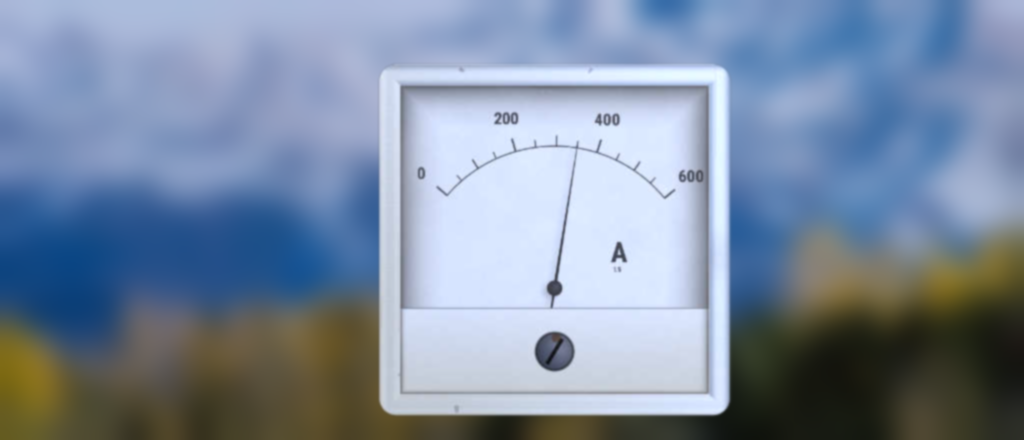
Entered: 350 A
